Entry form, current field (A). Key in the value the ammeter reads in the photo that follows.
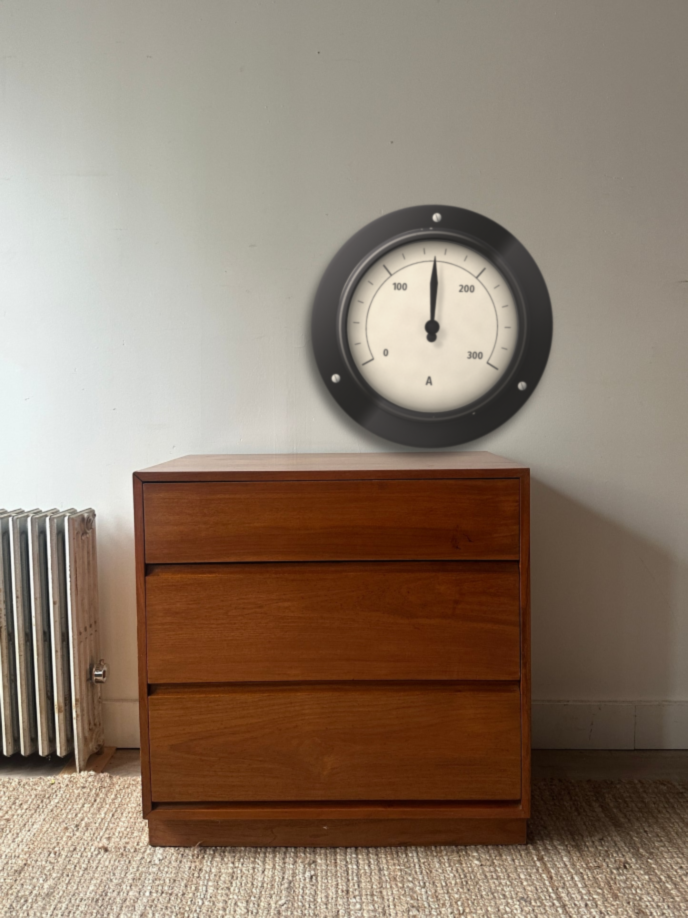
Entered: 150 A
